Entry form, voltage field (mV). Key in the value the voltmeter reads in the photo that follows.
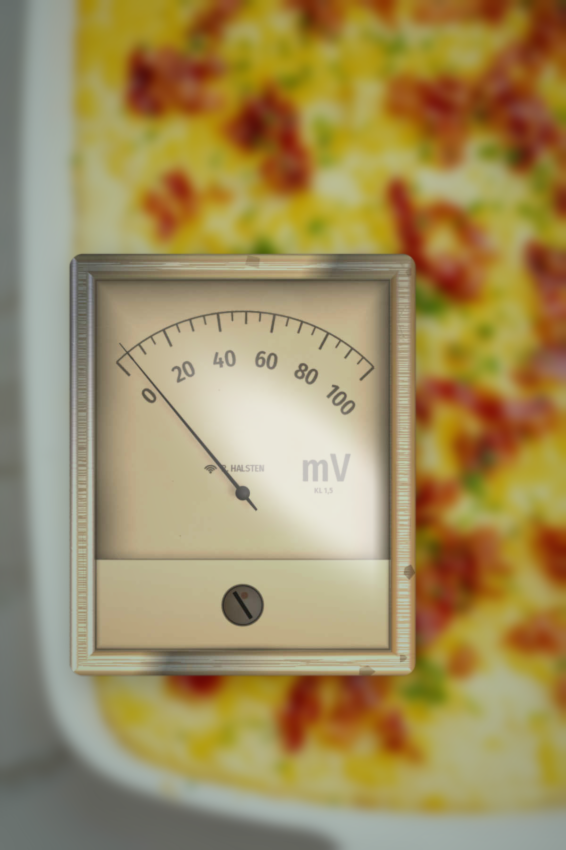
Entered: 5 mV
